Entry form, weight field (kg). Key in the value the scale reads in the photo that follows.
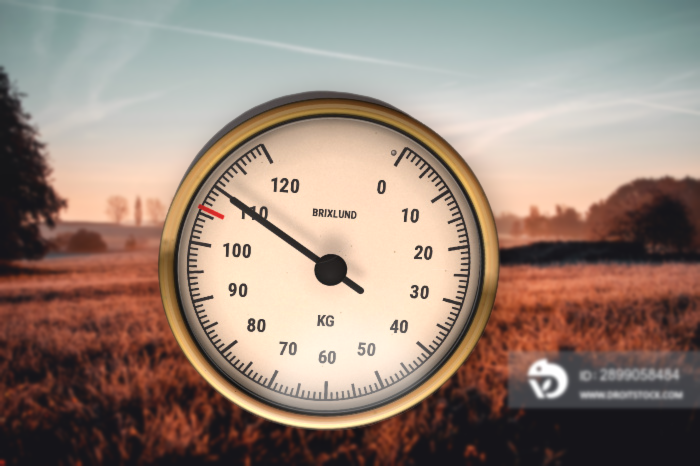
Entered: 110 kg
